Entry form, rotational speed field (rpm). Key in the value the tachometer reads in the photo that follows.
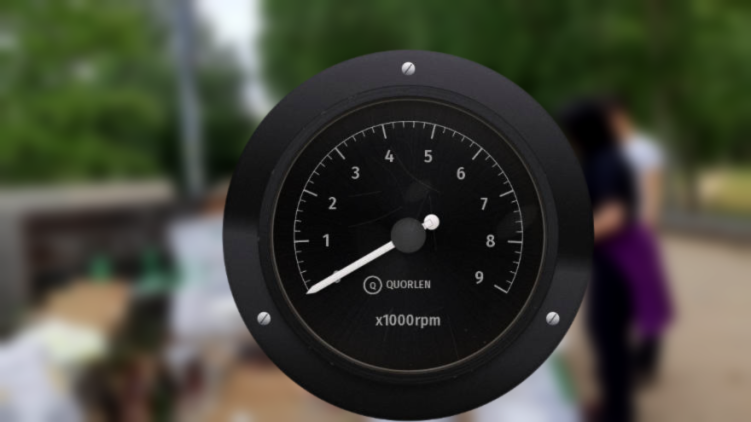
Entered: 0 rpm
